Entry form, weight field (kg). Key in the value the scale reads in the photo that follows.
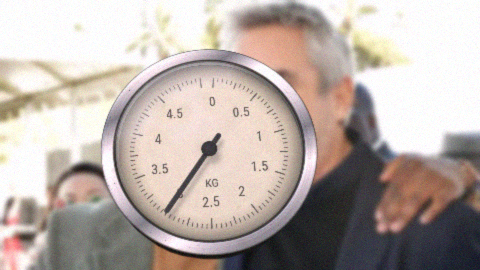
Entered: 3 kg
